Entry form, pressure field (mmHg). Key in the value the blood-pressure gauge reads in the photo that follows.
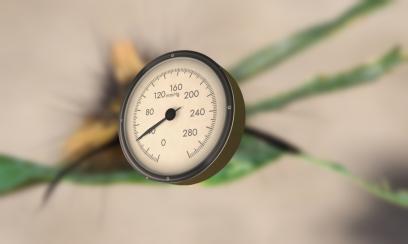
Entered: 40 mmHg
